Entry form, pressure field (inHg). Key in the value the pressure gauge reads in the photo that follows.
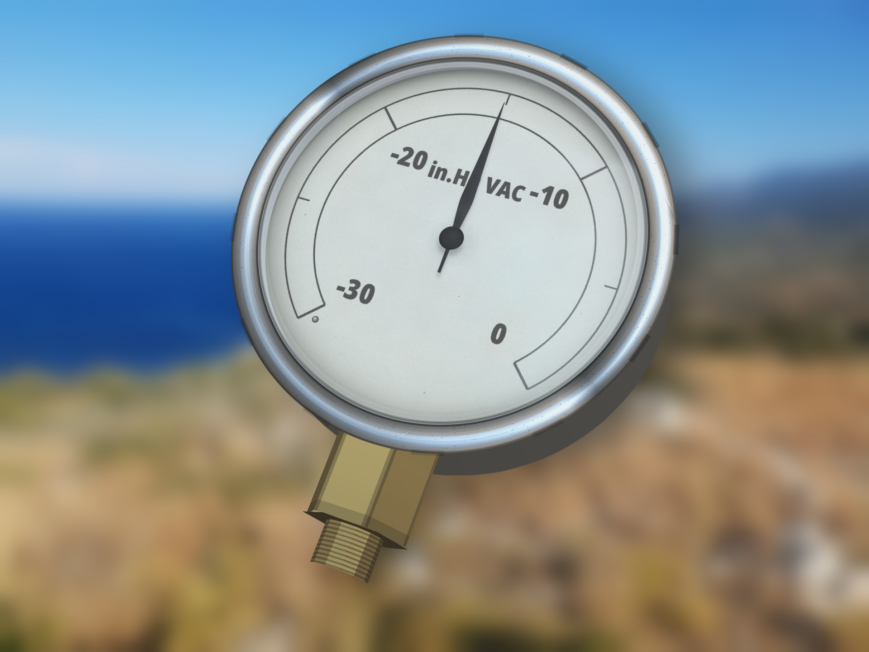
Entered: -15 inHg
